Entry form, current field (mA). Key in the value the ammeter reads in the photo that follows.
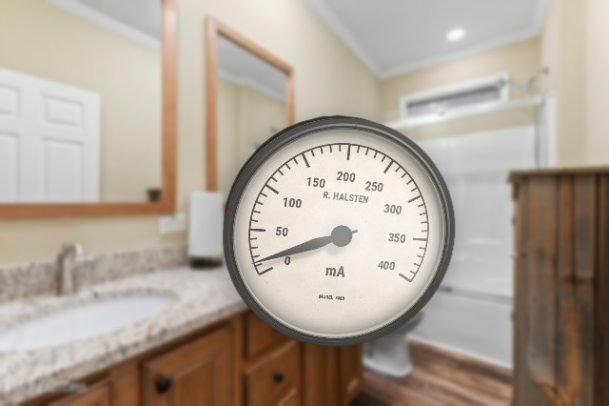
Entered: 15 mA
